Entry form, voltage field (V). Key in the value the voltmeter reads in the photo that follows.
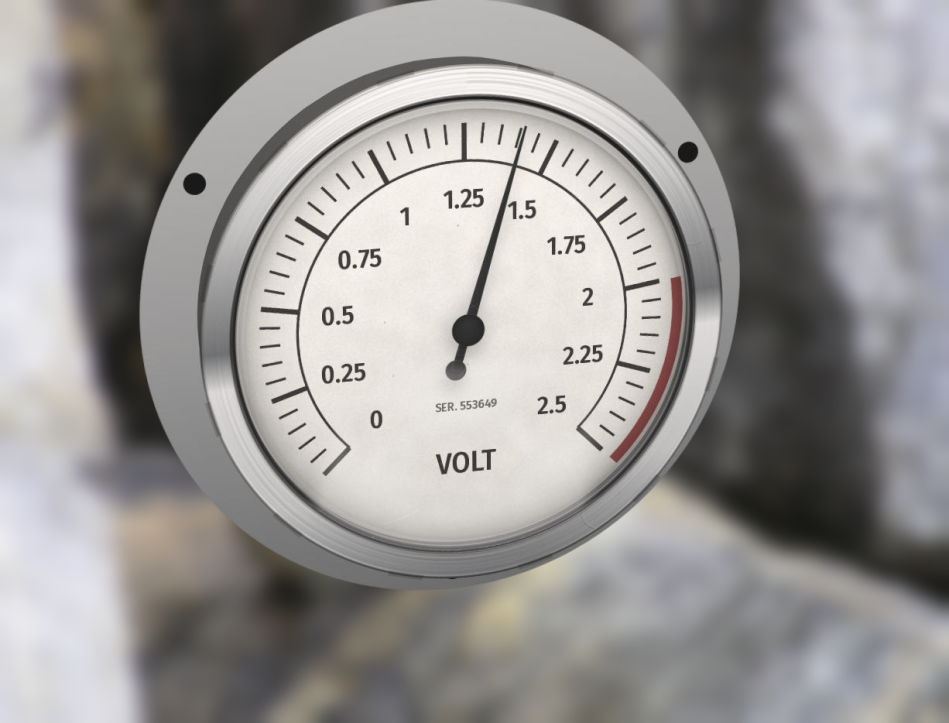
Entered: 1.4 V
